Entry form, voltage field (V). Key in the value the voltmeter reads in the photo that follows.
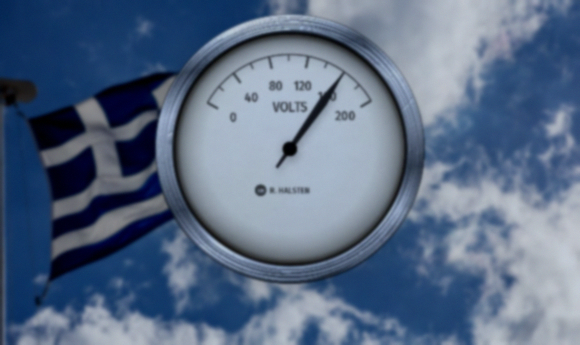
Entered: 160 V
